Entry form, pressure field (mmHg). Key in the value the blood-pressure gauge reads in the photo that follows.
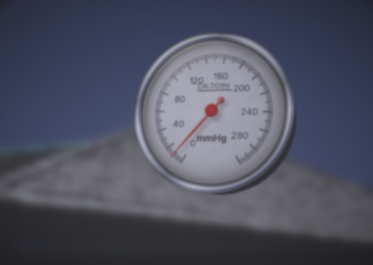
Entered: 10 mmHg
